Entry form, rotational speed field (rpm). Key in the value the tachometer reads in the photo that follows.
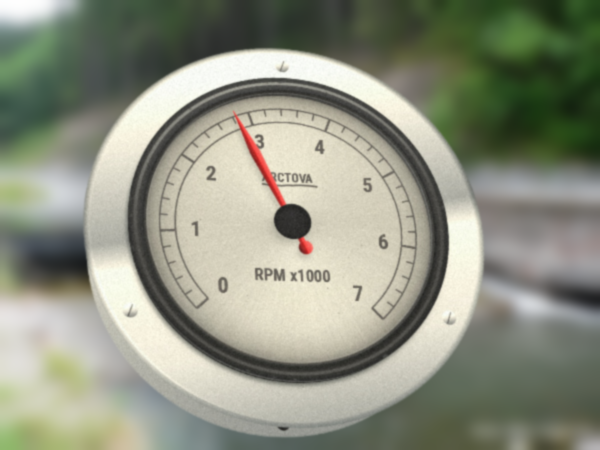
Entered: 2800 rpm
